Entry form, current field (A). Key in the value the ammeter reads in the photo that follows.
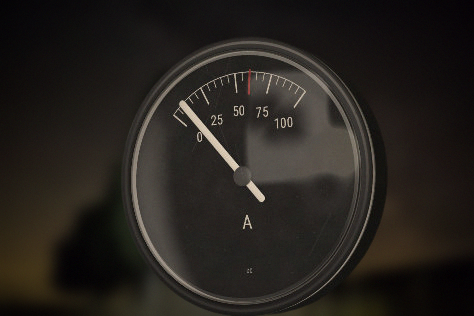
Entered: 10 A
